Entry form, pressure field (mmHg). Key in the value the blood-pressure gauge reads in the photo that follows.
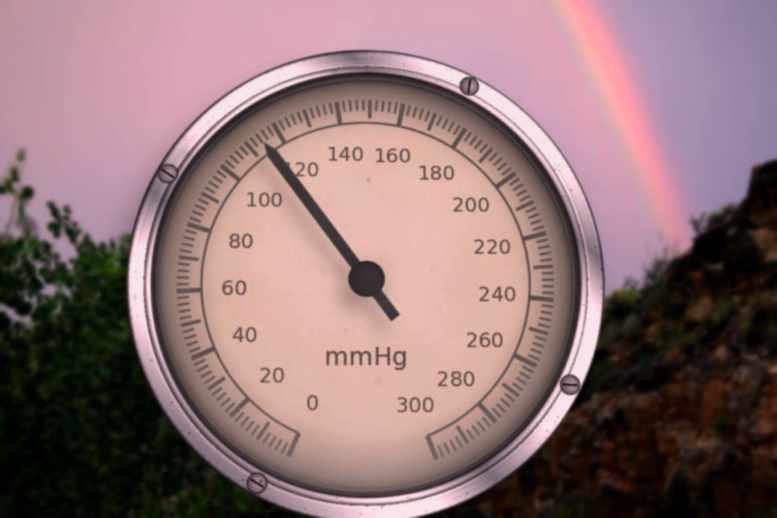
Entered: 114 mmHg
